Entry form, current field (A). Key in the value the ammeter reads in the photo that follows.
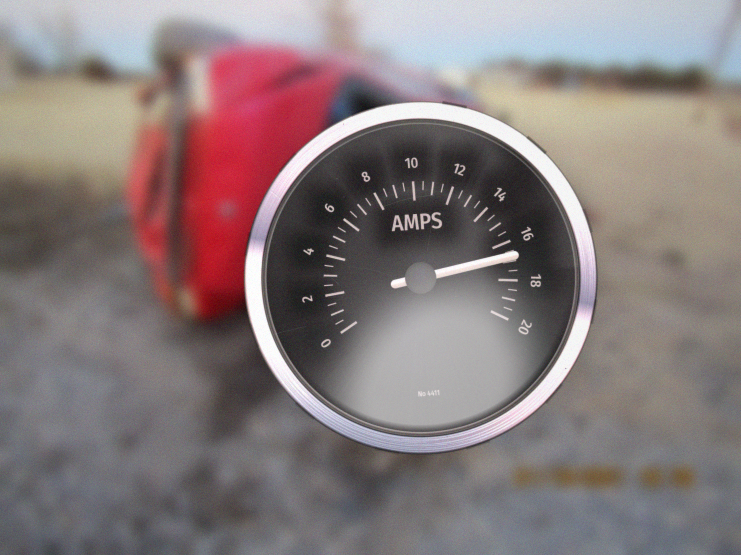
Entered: 16.75 A
